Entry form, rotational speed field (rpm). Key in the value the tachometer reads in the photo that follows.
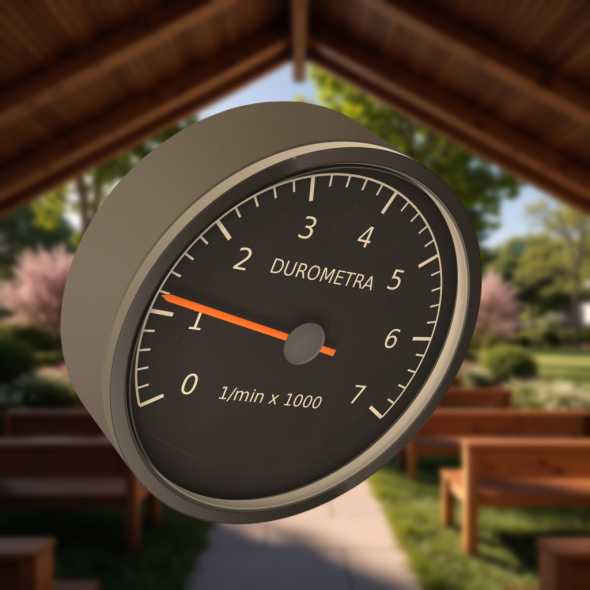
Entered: 1200 rpm
